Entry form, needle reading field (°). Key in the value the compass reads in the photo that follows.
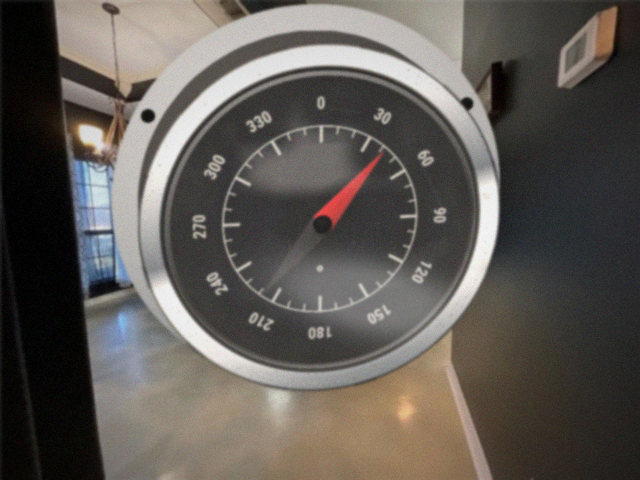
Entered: 40 °
